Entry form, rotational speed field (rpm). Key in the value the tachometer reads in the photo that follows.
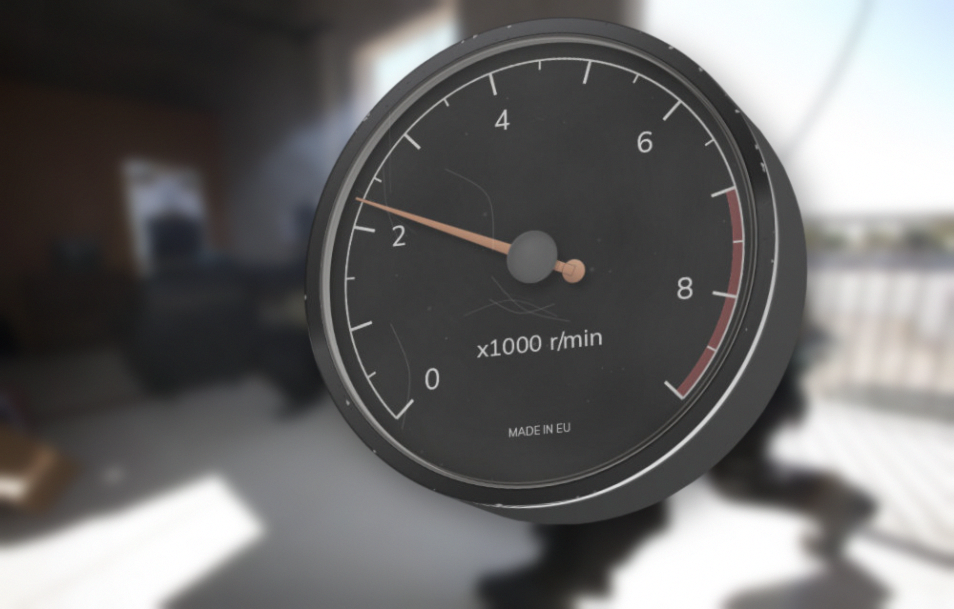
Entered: 2250 rpm
